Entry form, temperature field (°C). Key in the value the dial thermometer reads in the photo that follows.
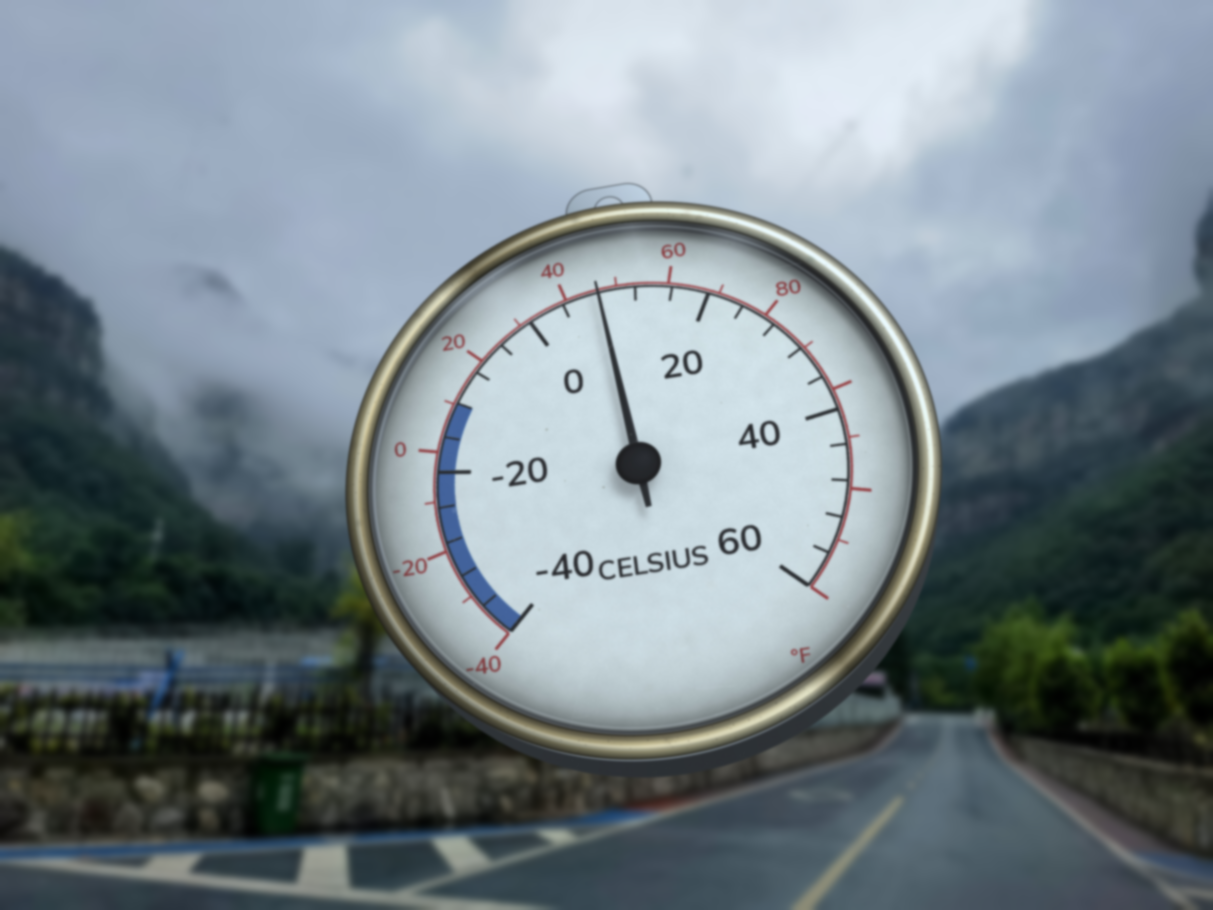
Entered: 8 °C
